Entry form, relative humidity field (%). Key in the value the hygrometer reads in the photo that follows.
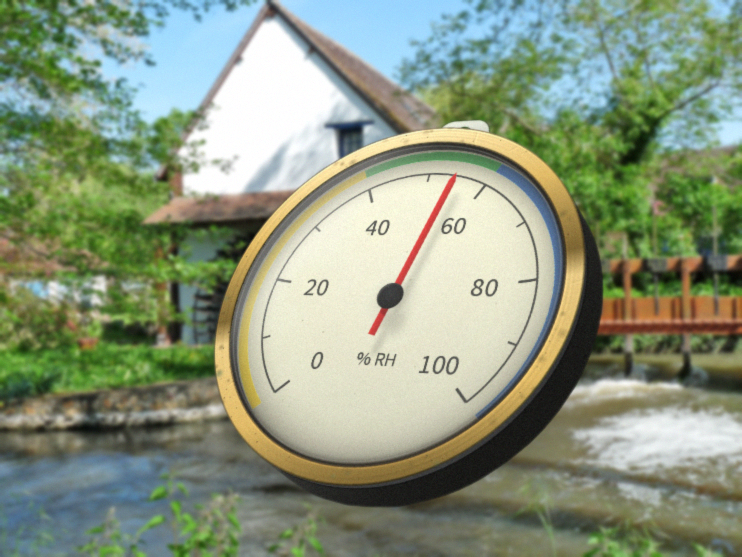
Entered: 55 %
